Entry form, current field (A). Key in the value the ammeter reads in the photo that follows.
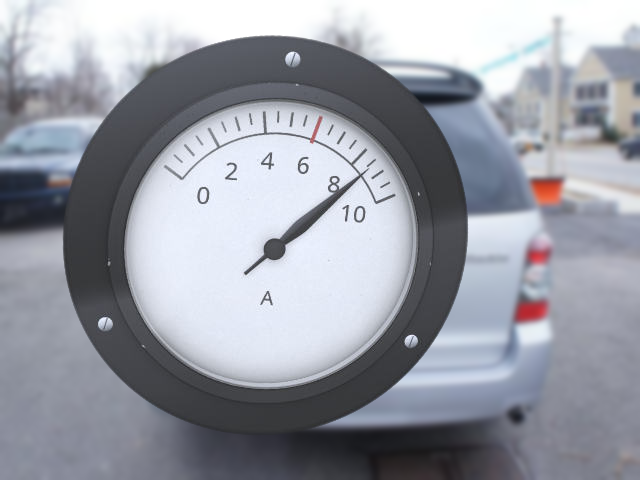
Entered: 8.5 A
